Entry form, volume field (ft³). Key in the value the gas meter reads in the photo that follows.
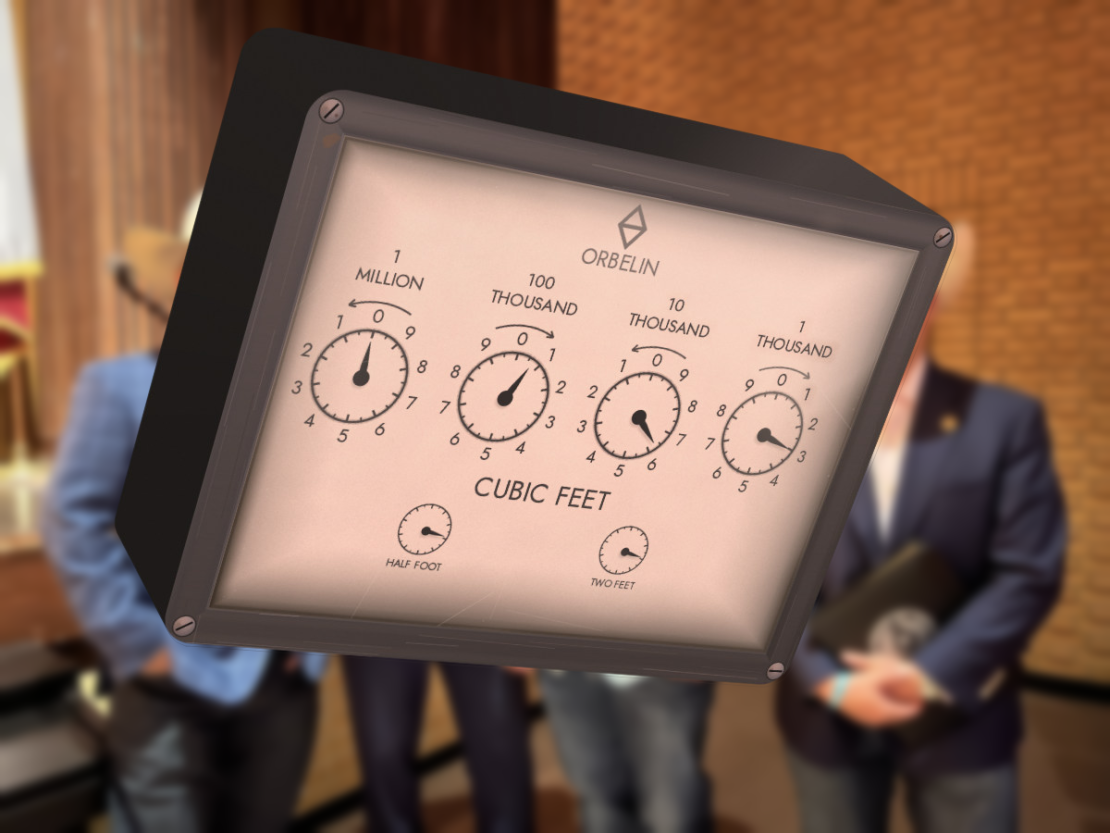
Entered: 6300 ft³
